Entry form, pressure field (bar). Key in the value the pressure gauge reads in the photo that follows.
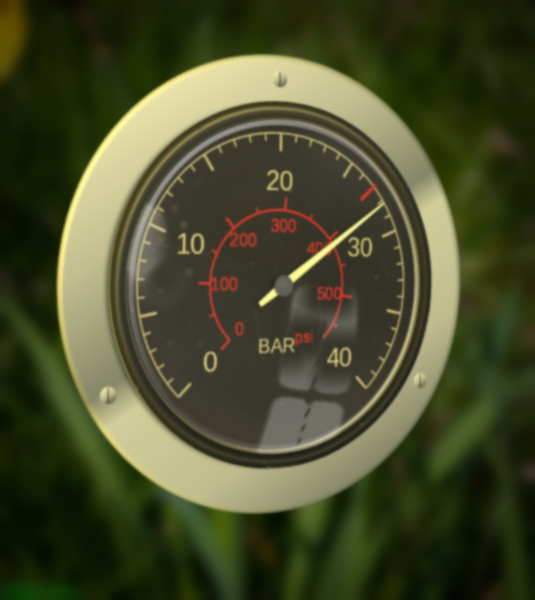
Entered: 28 bar
